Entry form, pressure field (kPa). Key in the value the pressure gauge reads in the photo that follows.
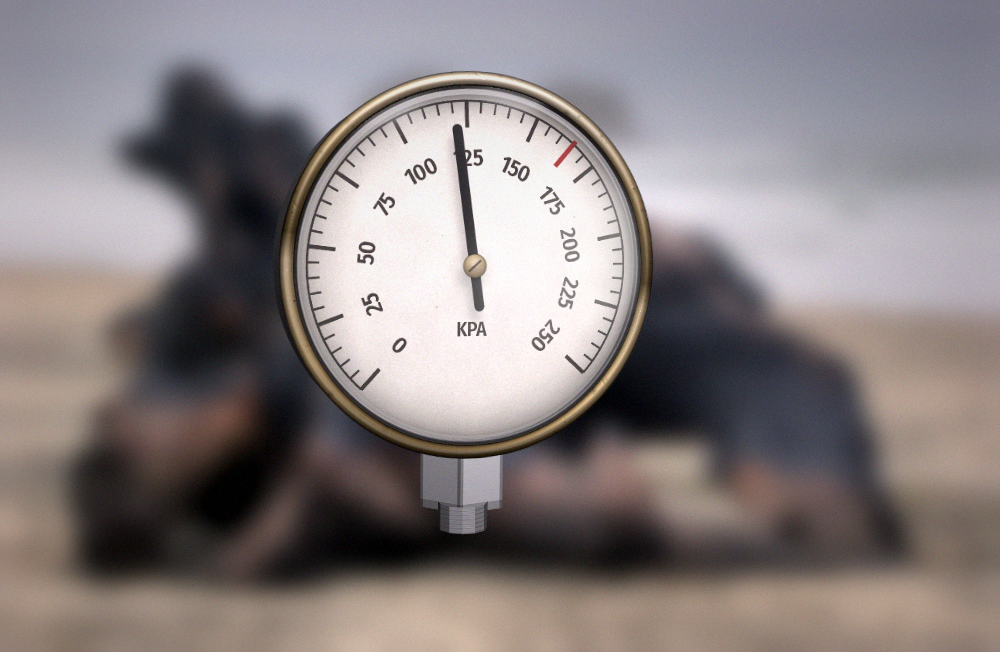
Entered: 120 kPa
